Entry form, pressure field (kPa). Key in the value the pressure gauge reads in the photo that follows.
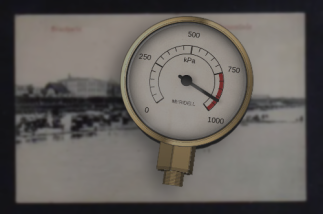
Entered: 925 kPa
